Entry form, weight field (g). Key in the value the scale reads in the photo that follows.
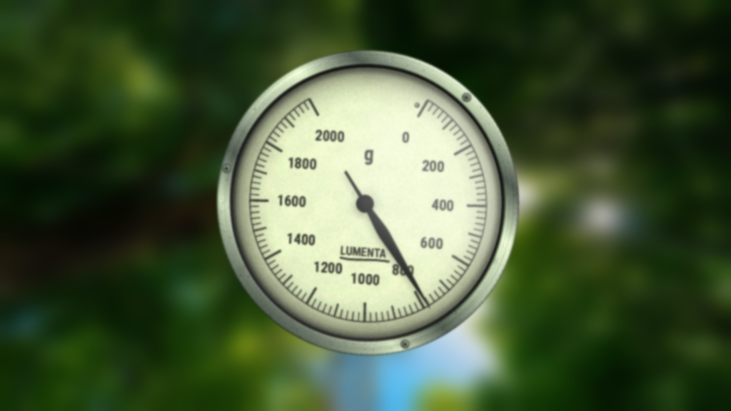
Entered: 780 g
